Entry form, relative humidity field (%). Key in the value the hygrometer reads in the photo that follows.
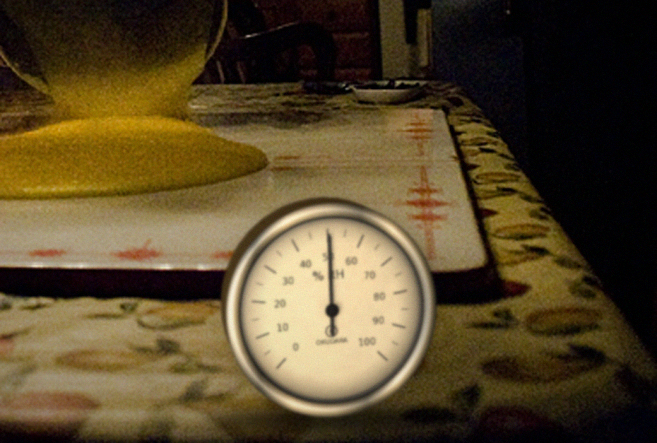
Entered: 50 %
